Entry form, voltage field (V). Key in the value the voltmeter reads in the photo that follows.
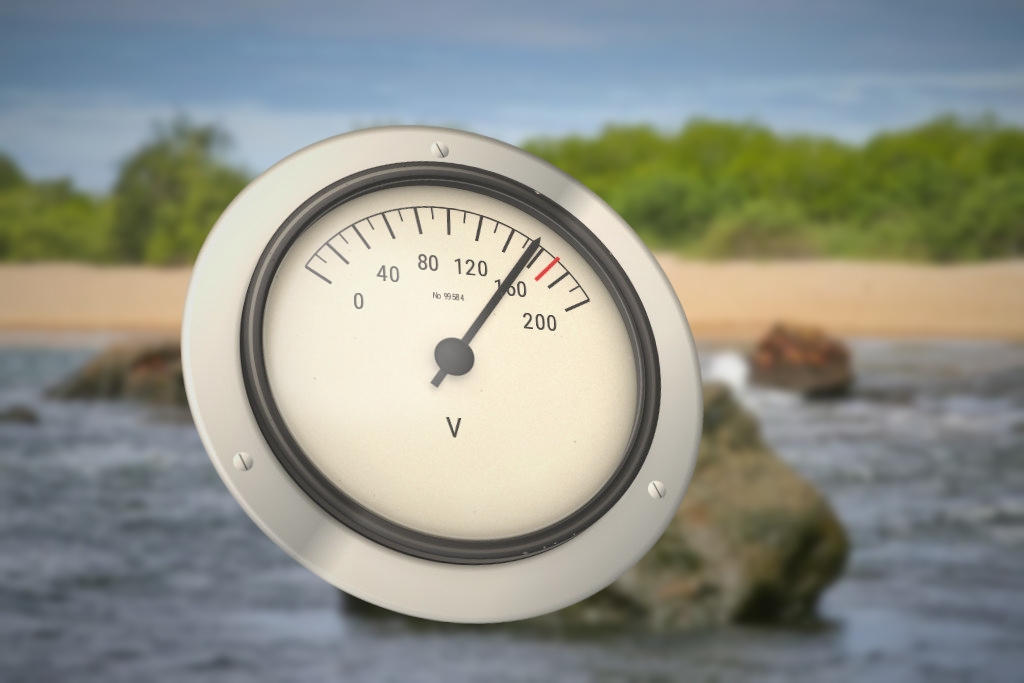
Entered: 155 V
